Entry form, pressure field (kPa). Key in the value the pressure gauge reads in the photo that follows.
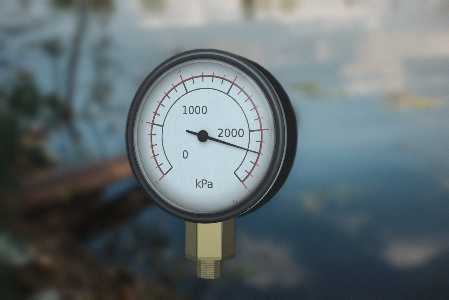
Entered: 2200 kPa
